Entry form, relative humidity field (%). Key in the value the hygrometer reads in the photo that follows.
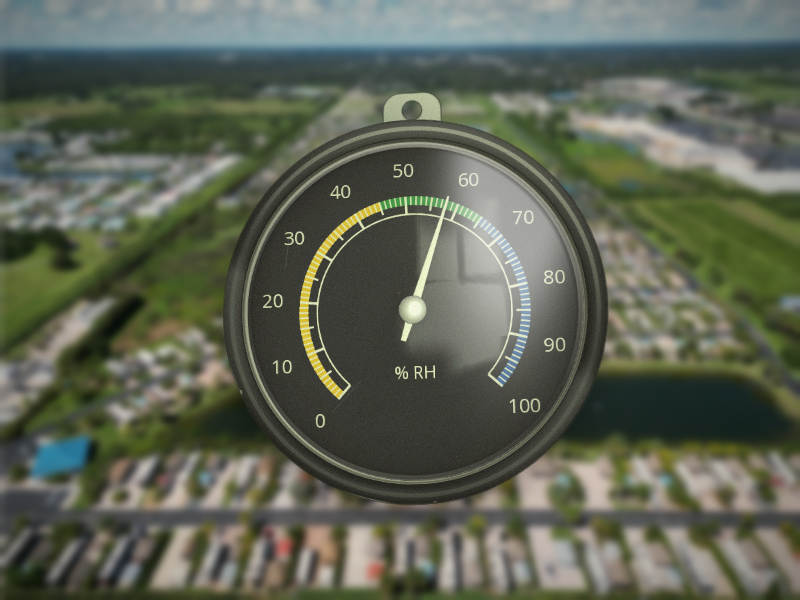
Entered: 58 %
